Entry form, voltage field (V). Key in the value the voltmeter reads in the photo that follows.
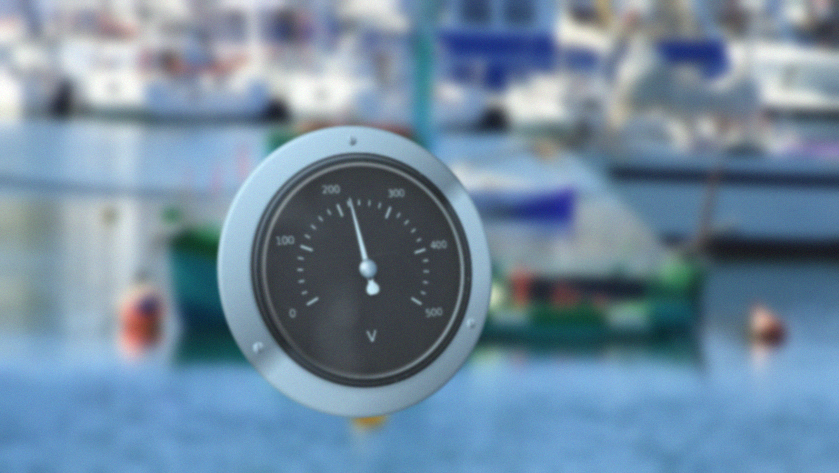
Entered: 220 V
